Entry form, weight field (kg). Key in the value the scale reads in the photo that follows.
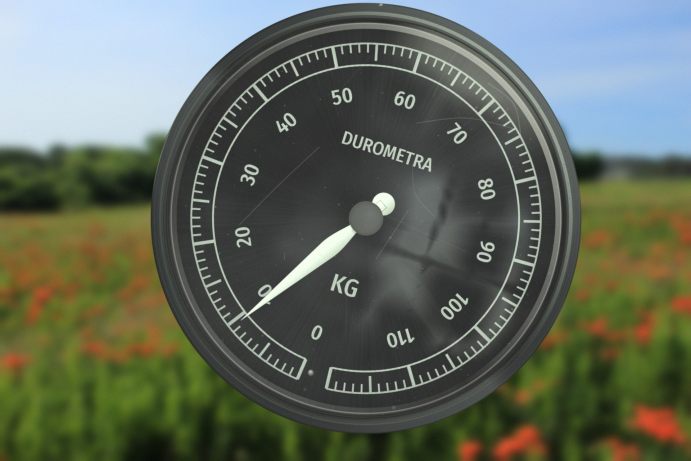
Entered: 9.5 kg
